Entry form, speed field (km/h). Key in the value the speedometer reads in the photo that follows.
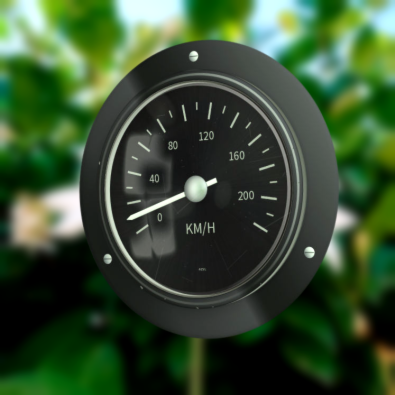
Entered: 10 km/h
